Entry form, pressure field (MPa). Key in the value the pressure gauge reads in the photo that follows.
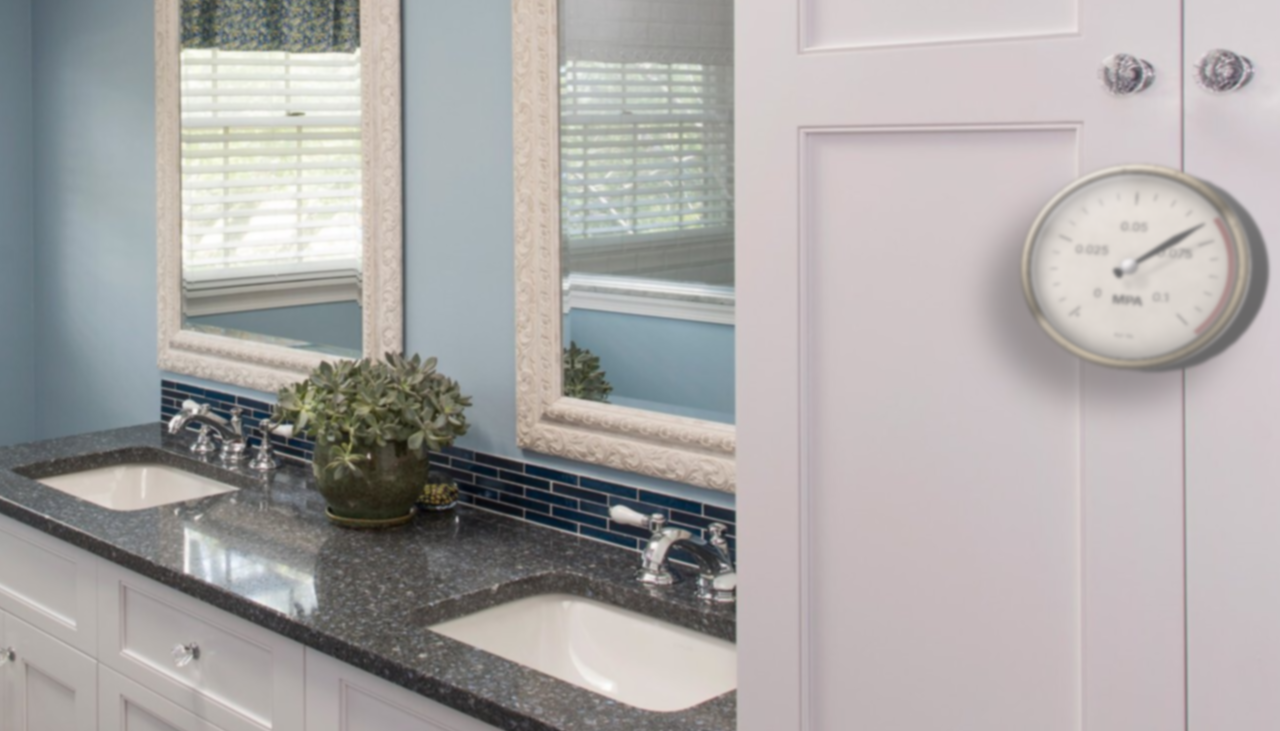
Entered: 0.07 MPa
